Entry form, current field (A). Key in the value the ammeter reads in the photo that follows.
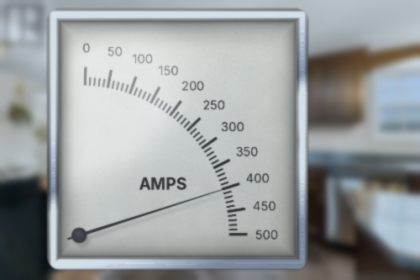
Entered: 400 A
